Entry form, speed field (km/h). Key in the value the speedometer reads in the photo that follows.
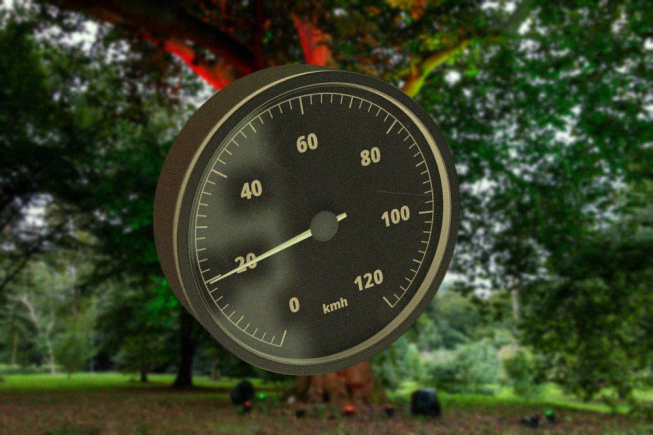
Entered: 20 km/h
